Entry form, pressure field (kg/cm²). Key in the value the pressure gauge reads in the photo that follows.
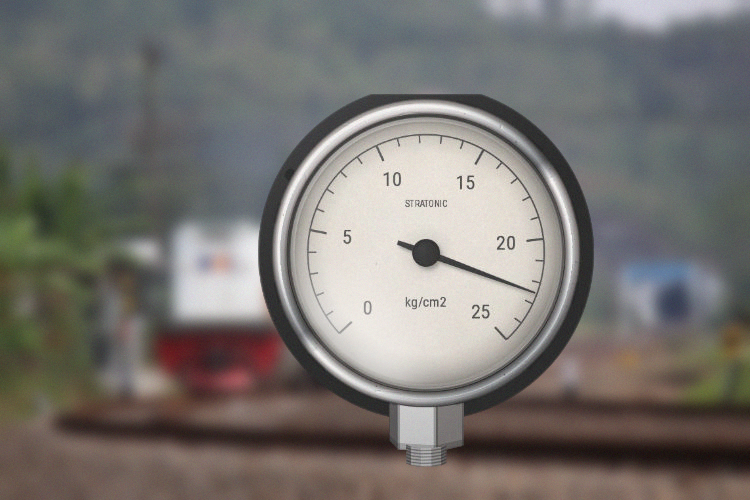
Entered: 22.5 kg/cm²
